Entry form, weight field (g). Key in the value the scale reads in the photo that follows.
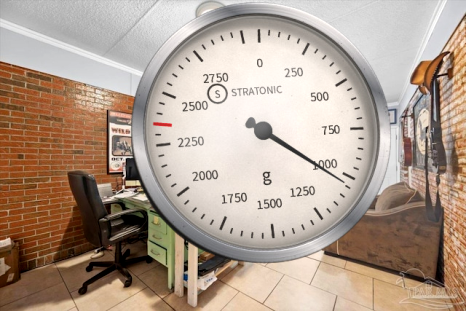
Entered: 1050 g
